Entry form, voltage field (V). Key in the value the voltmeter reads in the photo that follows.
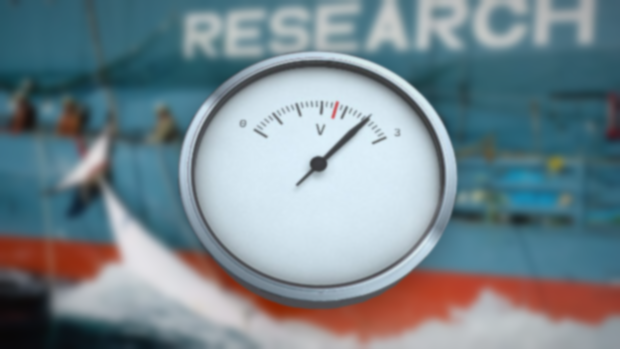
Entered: 2.5 V
